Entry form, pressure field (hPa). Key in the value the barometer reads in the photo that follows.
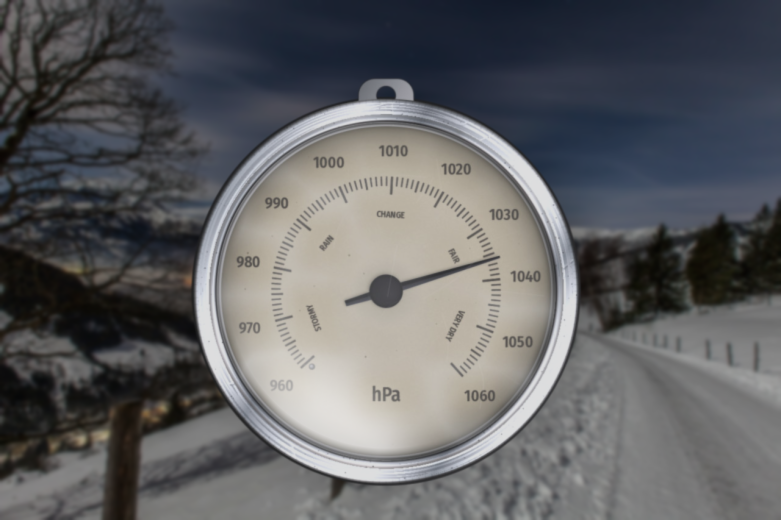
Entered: 1036 hPa
